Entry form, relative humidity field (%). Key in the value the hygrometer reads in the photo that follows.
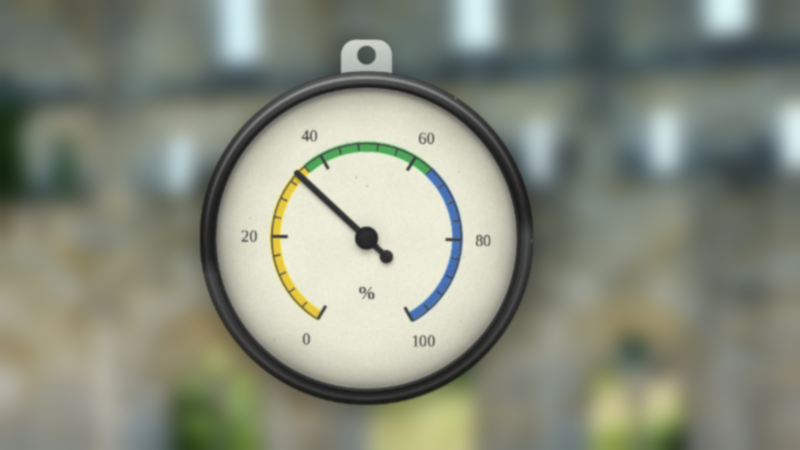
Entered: 34 %
